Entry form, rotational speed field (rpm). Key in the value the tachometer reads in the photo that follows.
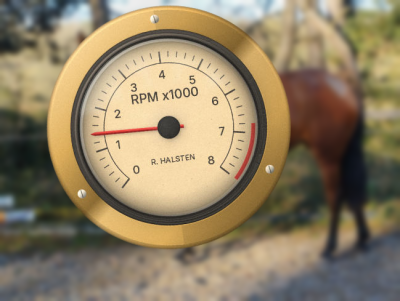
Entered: 1400 rpm
